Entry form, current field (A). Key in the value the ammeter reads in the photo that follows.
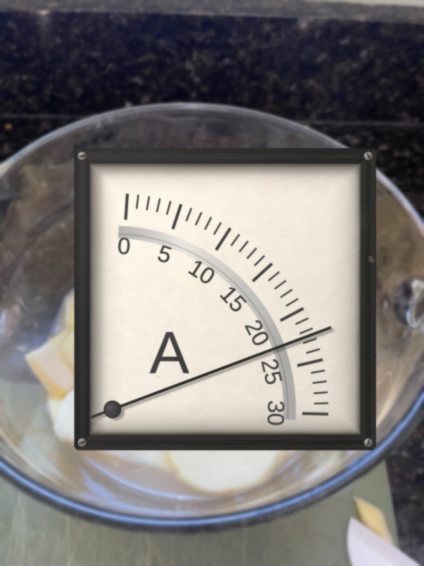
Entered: 22.5 A
